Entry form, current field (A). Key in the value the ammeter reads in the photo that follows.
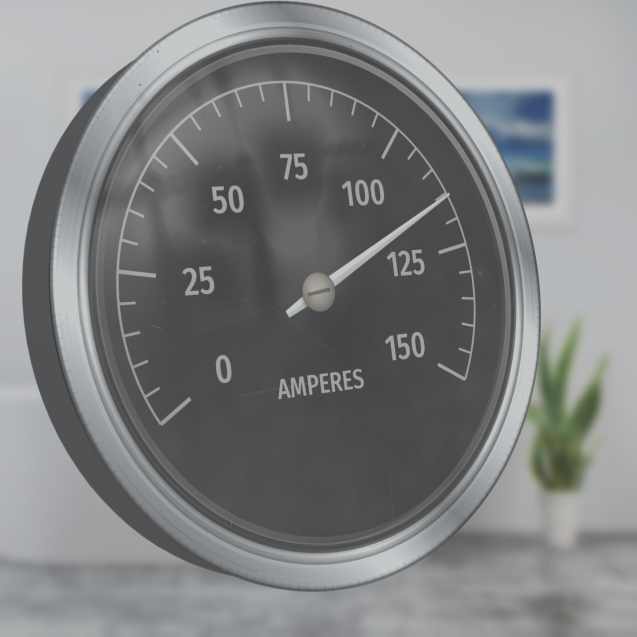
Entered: 115 A
